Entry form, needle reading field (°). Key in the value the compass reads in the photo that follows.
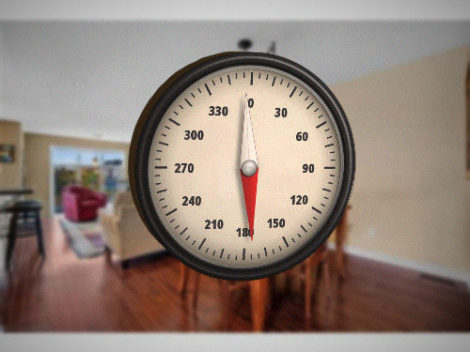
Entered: 175 °
